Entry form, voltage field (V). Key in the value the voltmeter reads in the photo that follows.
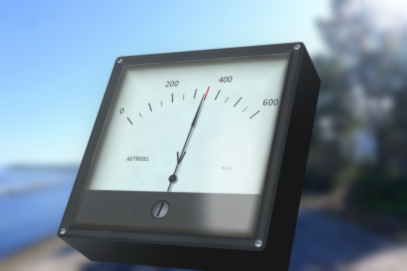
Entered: 350 V
